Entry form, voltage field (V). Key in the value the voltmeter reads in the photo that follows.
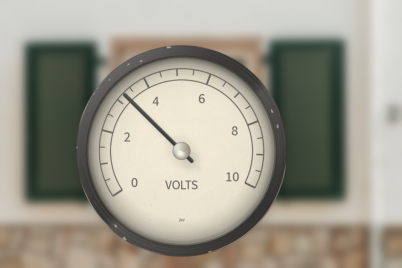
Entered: 3.25 V
